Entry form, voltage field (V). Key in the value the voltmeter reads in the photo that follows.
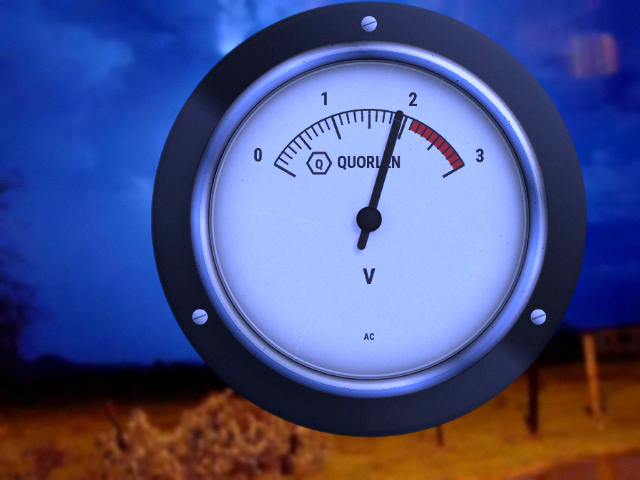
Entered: 1.9 V
